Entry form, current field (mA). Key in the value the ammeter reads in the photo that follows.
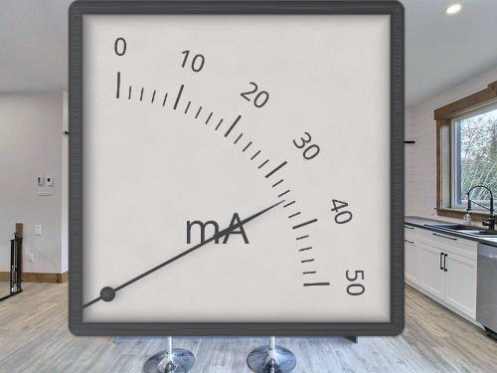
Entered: 35 mA
